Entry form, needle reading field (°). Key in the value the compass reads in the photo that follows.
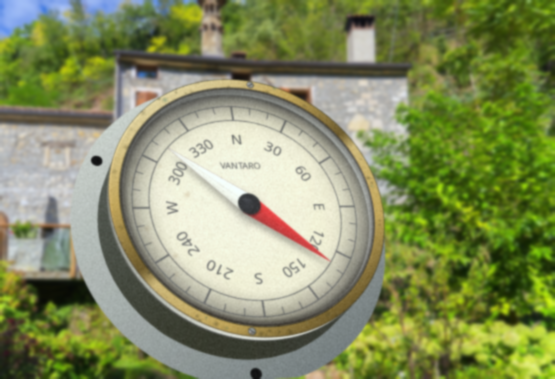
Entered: 130 °
